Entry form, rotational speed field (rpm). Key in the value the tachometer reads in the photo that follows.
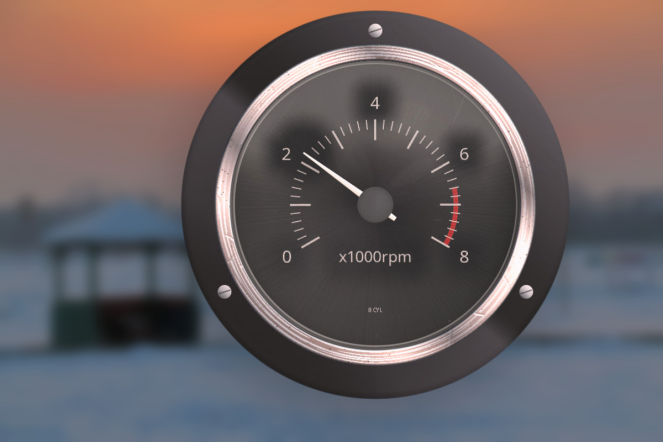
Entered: 2200 rpm
